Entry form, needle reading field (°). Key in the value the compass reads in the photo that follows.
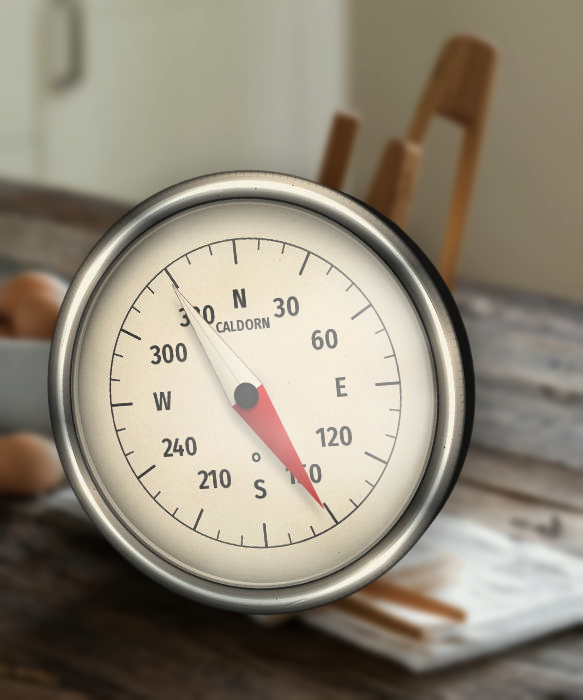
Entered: 150 °
